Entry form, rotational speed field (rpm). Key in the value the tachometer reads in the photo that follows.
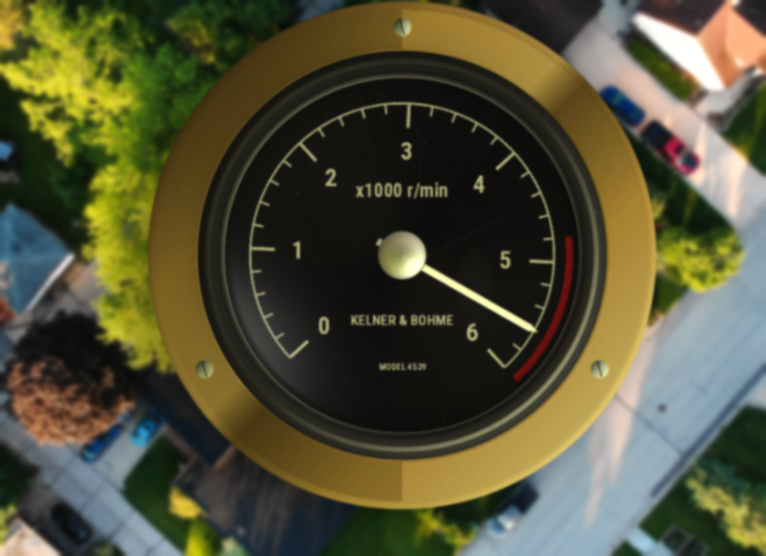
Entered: 5600 rpm
